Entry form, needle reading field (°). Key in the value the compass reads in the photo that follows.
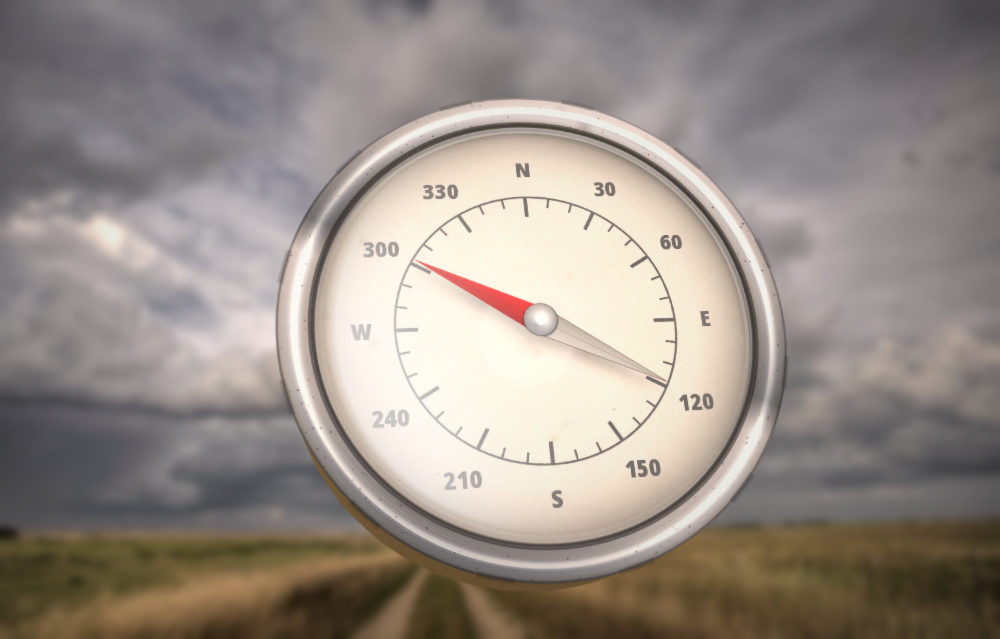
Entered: 300 °
